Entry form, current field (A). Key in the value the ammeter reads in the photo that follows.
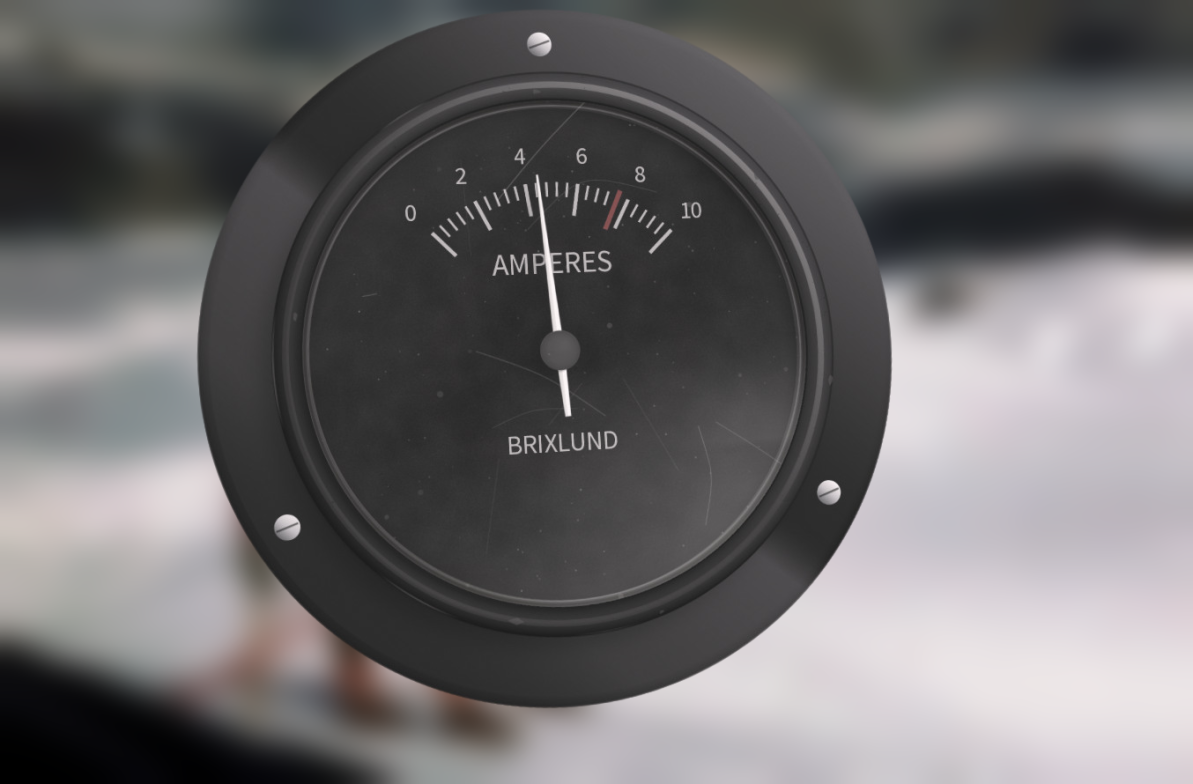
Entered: 4.4 A
